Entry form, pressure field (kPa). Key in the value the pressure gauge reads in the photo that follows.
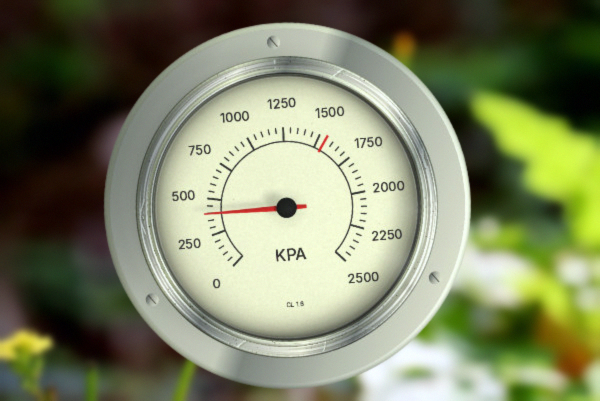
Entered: 400 kPa
